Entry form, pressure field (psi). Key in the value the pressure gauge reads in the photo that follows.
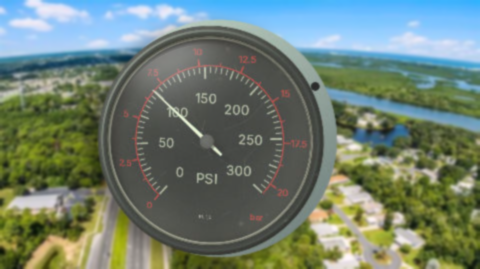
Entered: 100 psi
